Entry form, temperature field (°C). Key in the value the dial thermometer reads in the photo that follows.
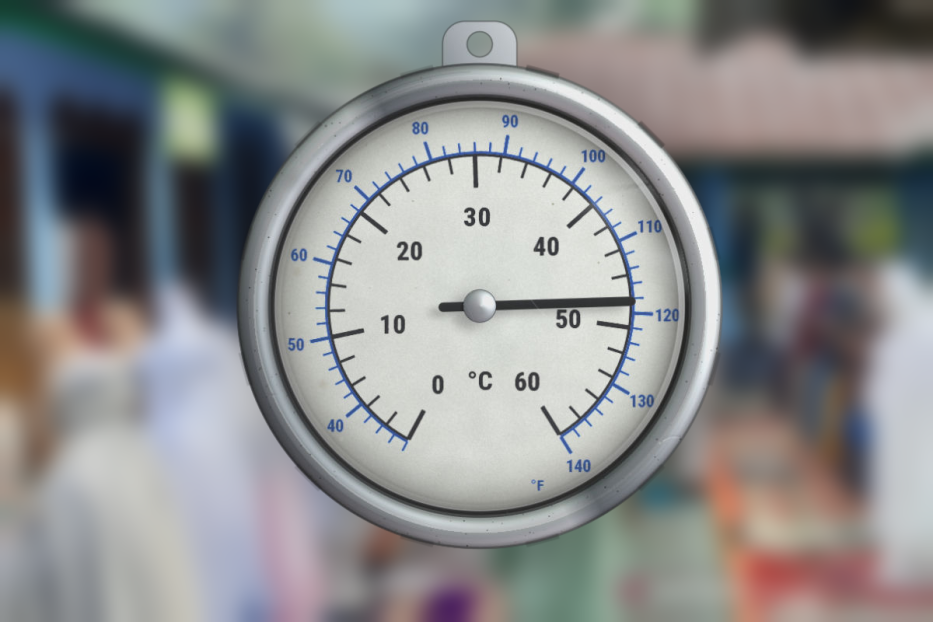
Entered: 48 °C
